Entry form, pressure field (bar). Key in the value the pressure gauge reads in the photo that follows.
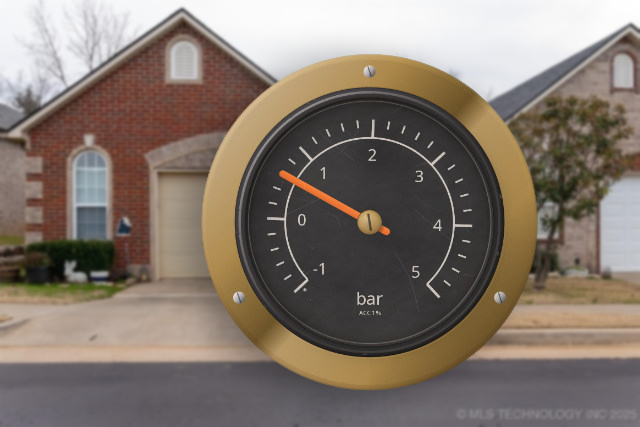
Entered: 0.6 bar
